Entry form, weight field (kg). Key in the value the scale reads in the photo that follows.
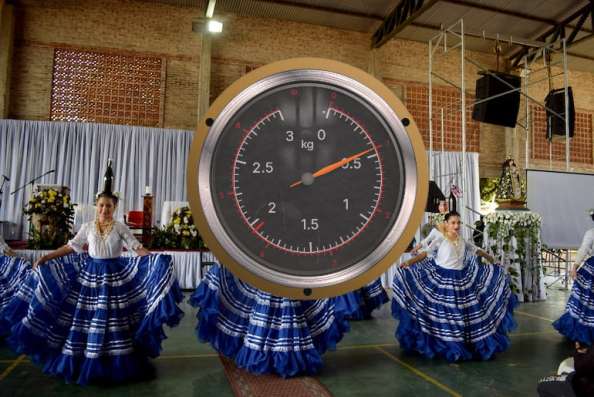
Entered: 0.45 kg
